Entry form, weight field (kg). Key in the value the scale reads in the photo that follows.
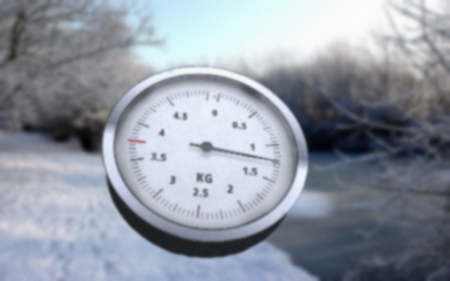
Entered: 1.25 kg
